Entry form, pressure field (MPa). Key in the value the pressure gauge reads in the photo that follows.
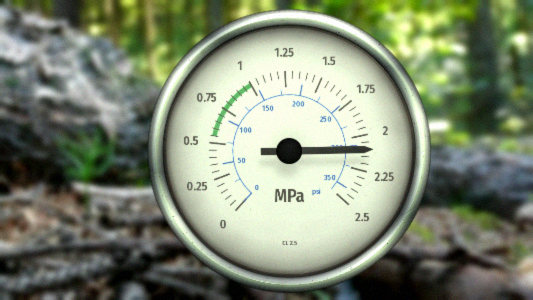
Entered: 2.1 MPa
